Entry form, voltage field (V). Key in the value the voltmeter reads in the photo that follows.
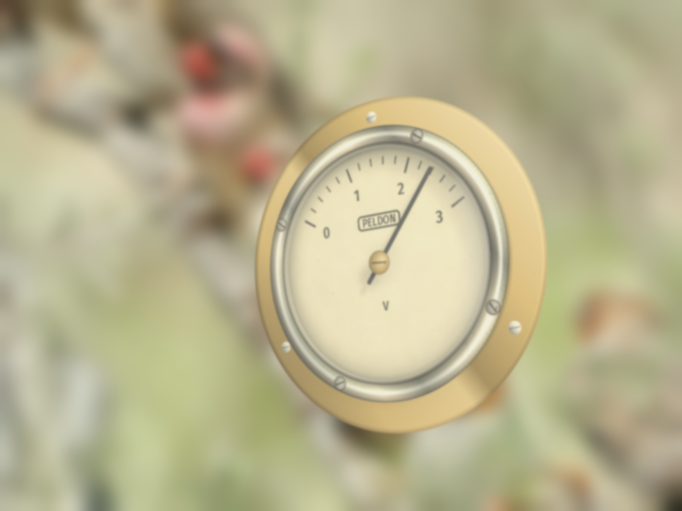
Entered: 2.4 V
